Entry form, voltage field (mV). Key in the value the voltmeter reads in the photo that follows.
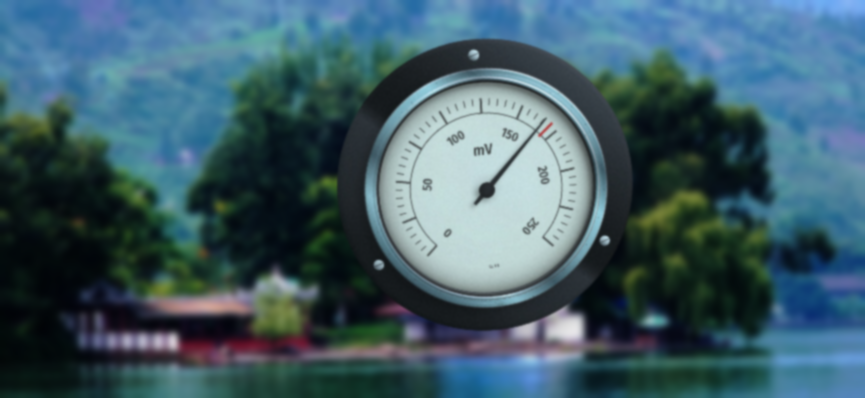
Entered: 165 mV
